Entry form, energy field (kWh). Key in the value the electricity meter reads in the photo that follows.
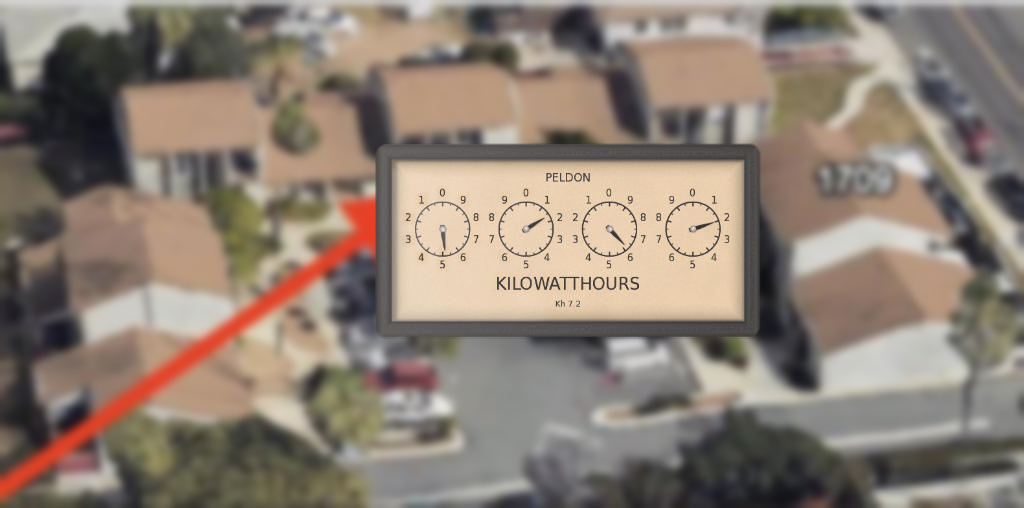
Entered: 5162 kWh
